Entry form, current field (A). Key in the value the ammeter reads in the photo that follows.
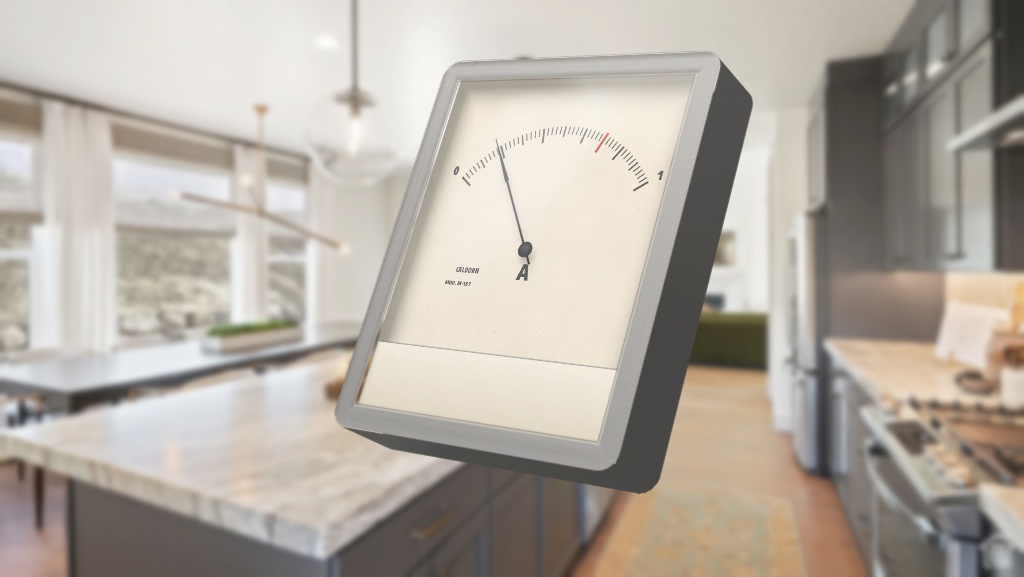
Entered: 0.2 A
